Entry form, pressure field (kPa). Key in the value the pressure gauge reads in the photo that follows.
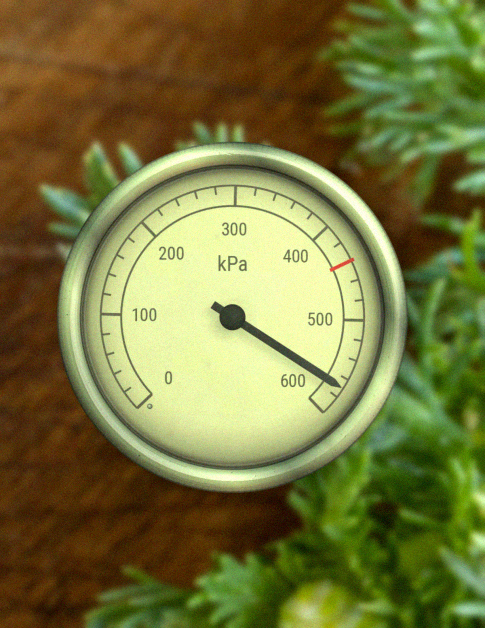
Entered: 570 kPa
